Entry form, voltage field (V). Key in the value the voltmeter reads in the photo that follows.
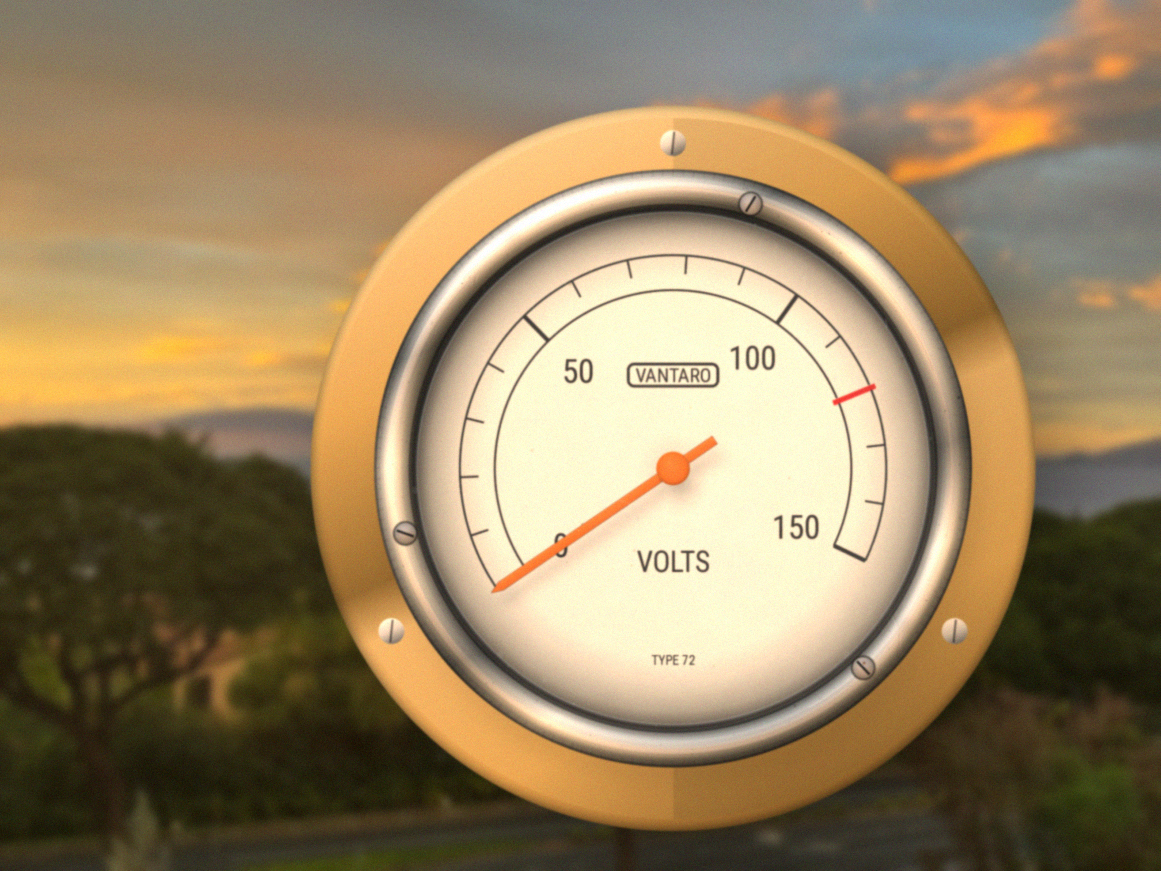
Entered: 0 V
